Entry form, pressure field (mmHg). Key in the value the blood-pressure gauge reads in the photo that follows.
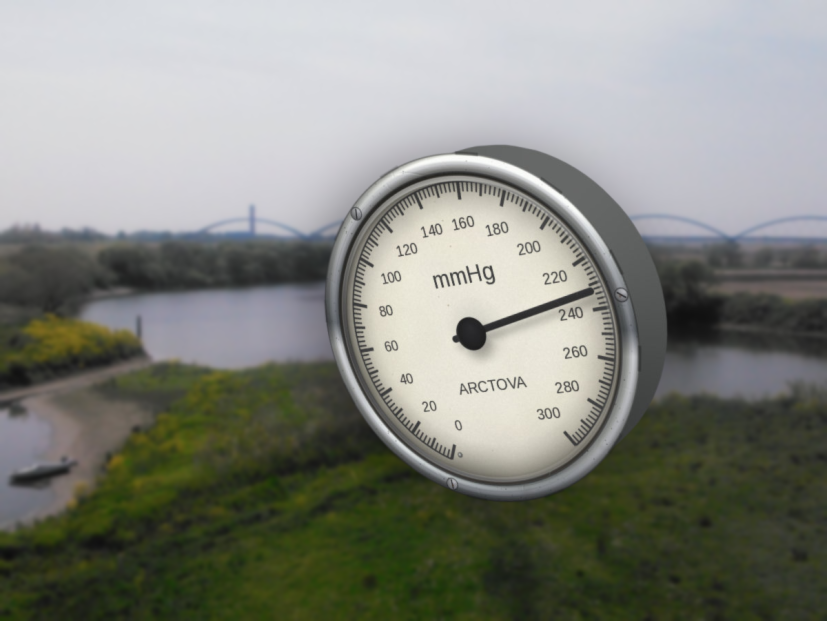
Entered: 232 mmHg
